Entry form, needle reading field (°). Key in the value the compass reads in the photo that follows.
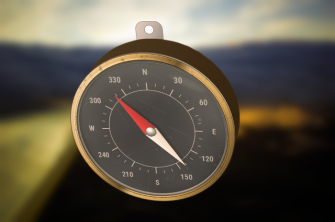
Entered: 320 °
